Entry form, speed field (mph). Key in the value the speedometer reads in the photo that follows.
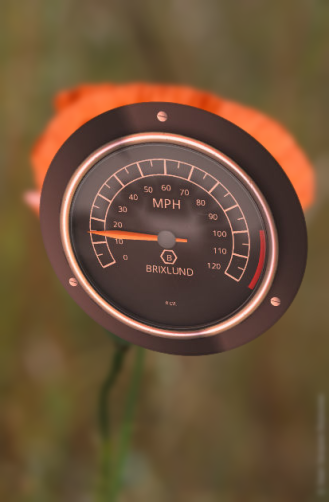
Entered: 15 mph
